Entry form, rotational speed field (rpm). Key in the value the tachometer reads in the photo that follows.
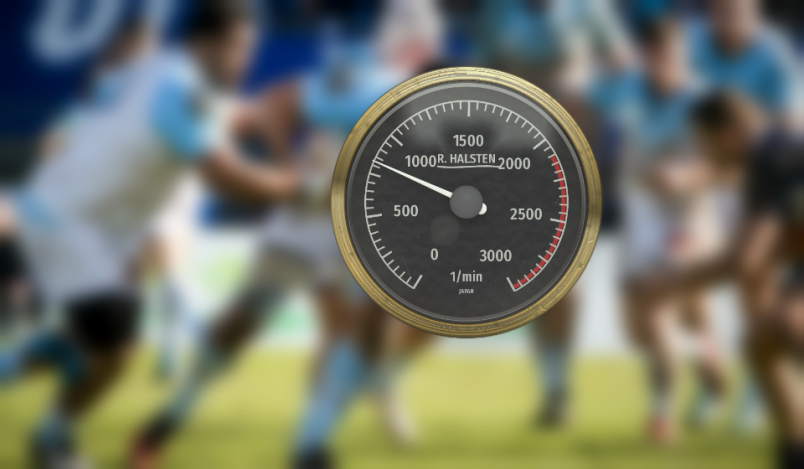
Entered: 825 rpm
